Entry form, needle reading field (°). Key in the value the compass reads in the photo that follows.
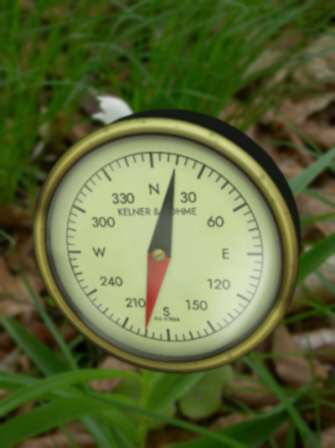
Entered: 195 °
